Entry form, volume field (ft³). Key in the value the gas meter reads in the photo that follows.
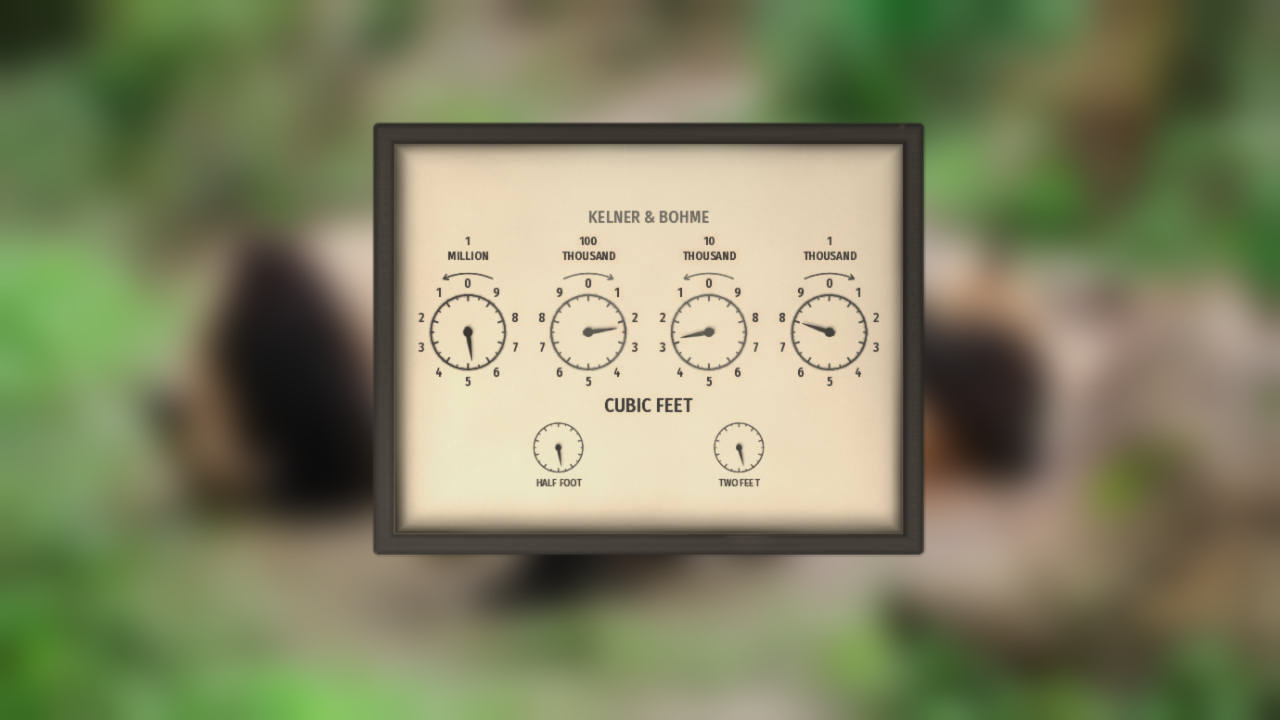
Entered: 522800 ft³
